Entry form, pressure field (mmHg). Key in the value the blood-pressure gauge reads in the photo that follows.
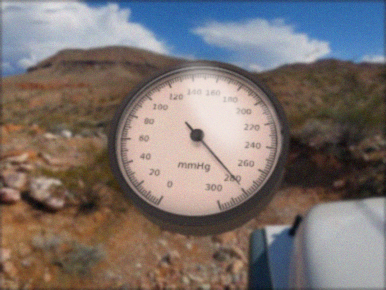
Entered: 280 mmHg
